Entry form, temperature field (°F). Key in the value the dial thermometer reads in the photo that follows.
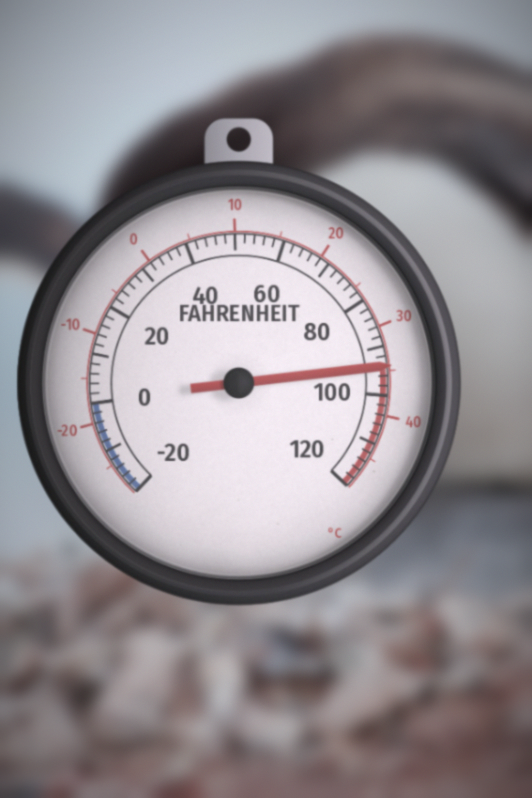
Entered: 94 °F
